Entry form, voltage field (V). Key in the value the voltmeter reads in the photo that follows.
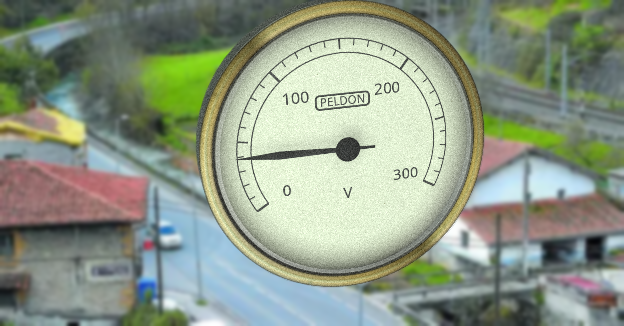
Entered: 40 V
